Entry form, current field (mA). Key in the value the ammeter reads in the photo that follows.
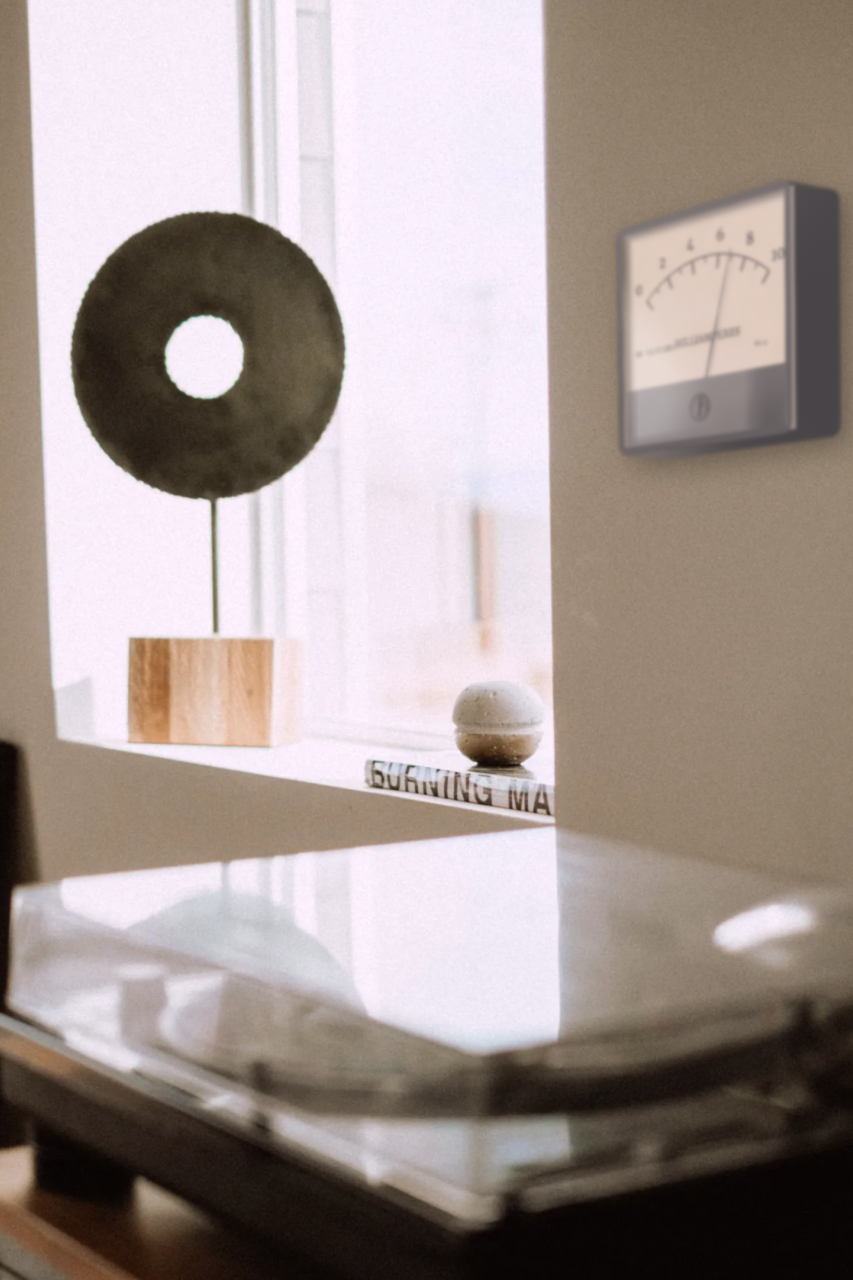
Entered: 7 mA
